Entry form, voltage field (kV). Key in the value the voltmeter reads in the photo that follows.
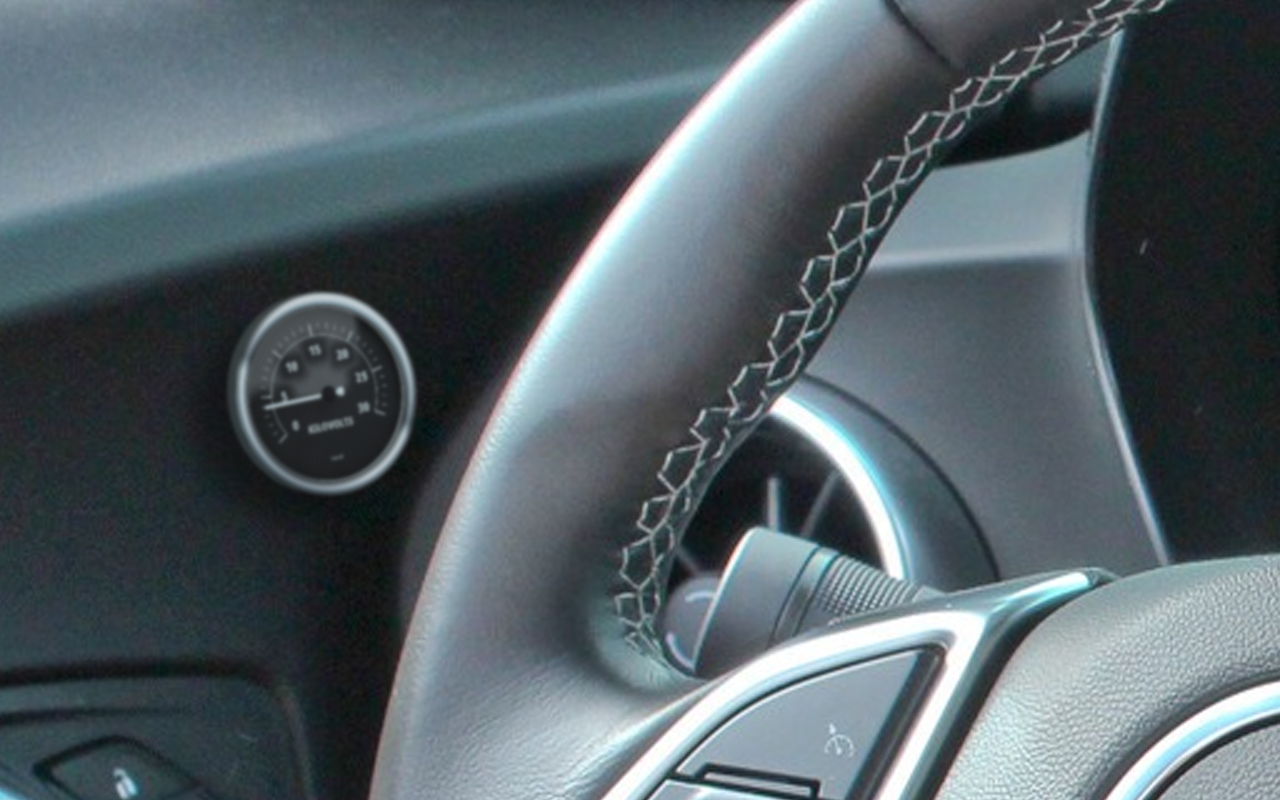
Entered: 4 kV
